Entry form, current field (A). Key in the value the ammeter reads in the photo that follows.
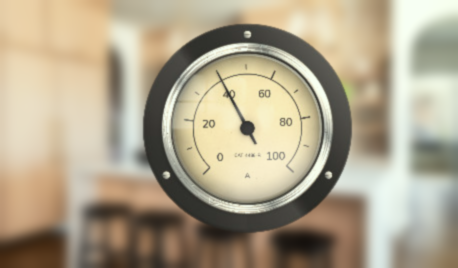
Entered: 40 A
